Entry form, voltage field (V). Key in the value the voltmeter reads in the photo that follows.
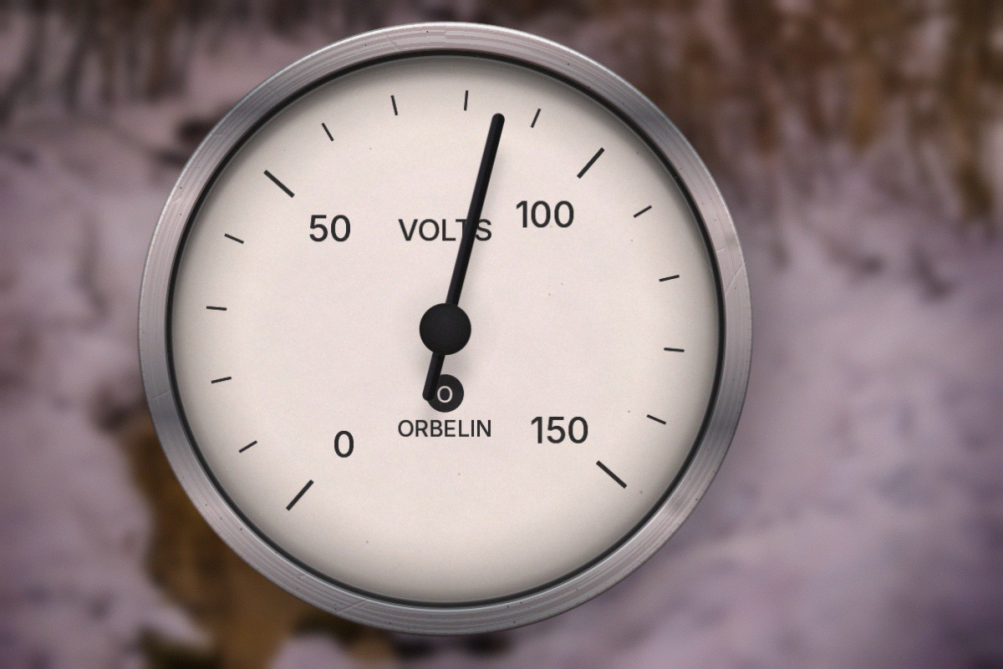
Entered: 85 V
